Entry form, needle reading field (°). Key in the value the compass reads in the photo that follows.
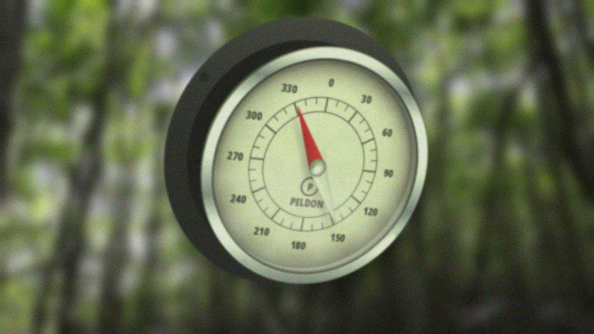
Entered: 330 °
